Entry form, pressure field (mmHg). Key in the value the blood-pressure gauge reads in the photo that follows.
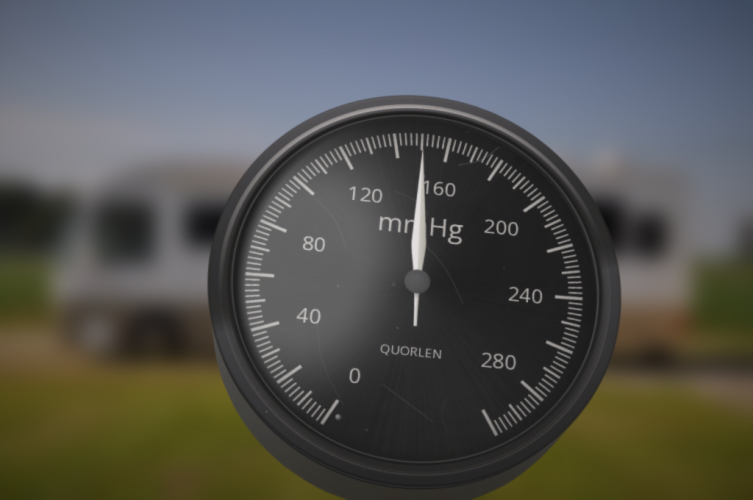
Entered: 150 mmHg
